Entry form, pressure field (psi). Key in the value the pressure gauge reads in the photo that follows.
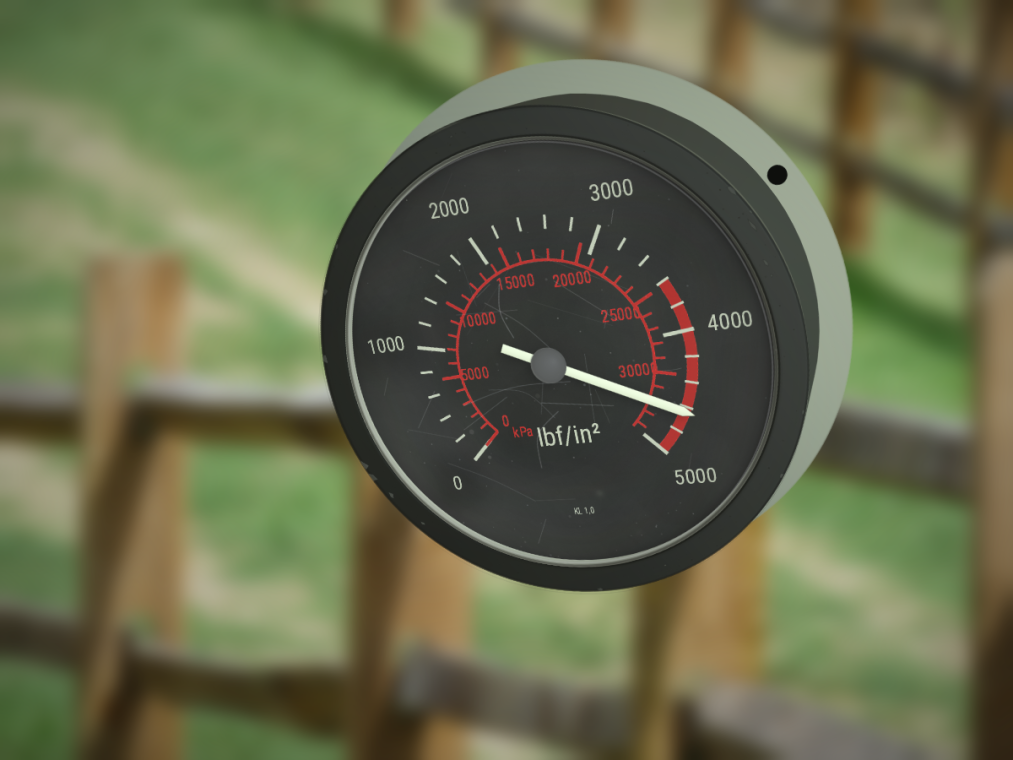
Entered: 4600 psi
